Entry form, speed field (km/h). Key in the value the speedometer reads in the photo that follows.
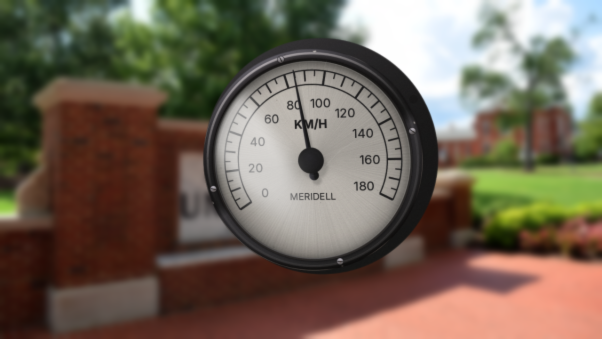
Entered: 85 km/h
